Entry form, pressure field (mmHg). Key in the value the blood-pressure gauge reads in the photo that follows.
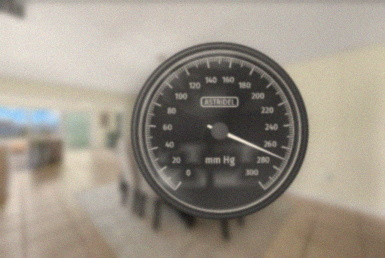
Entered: 270 mmHg
